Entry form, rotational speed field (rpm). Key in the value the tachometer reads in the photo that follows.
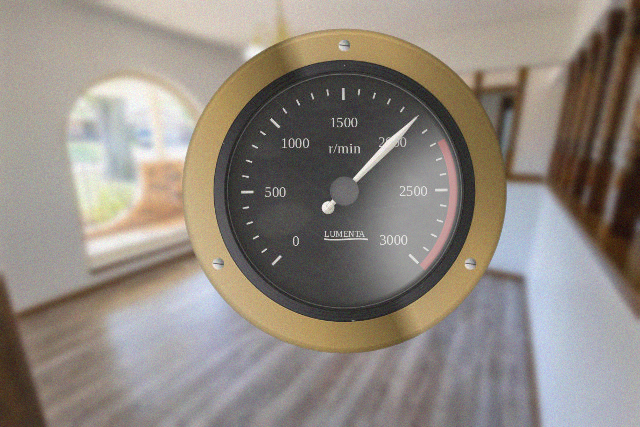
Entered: 2000 rpm
